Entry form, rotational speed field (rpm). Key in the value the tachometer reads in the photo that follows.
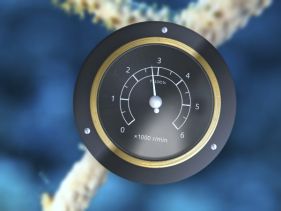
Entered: 2750 rpm
